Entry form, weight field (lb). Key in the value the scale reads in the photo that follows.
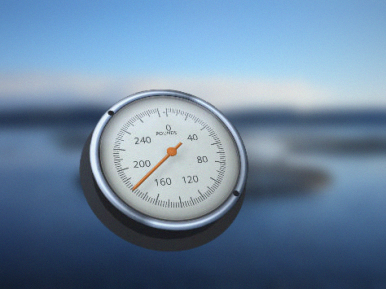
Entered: 180 lb
